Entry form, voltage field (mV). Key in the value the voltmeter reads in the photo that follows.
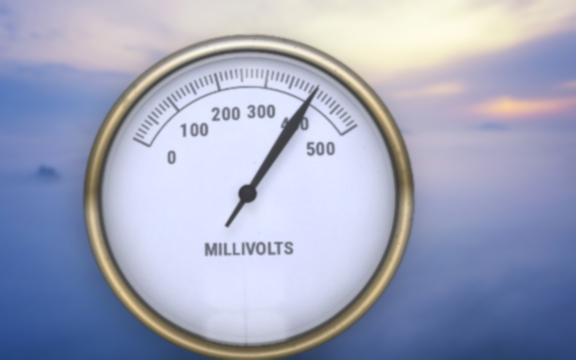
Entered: 400 mV
